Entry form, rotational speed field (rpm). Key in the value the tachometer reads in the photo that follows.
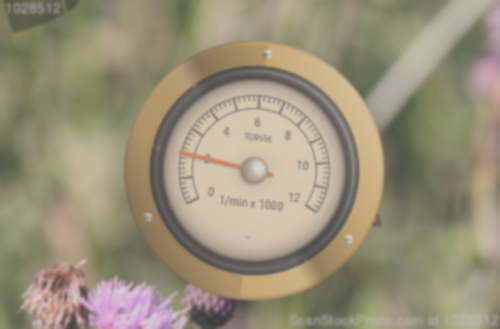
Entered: 2000 rpm
